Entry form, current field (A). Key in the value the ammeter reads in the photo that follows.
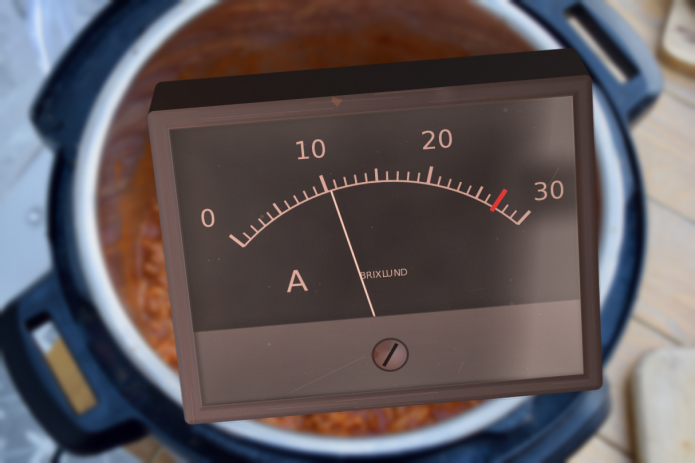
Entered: 10.5 A
